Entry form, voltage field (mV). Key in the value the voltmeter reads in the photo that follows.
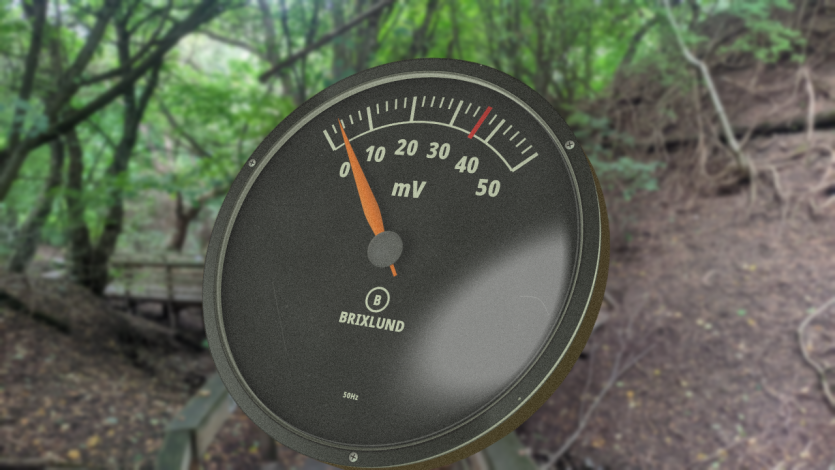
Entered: 4 mV
